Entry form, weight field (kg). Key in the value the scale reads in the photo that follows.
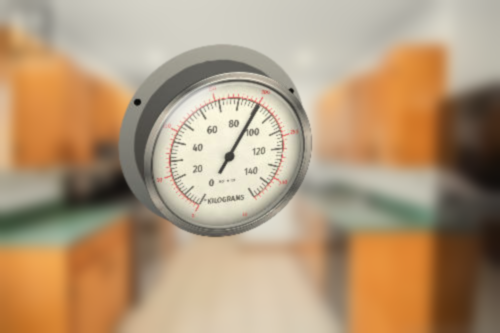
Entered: 90 kg
